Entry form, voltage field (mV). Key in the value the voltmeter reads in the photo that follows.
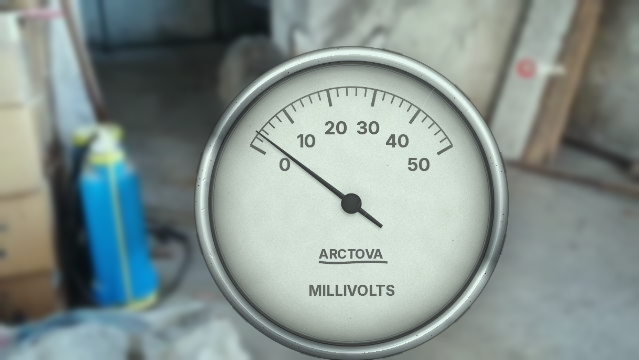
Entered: 3 mV
